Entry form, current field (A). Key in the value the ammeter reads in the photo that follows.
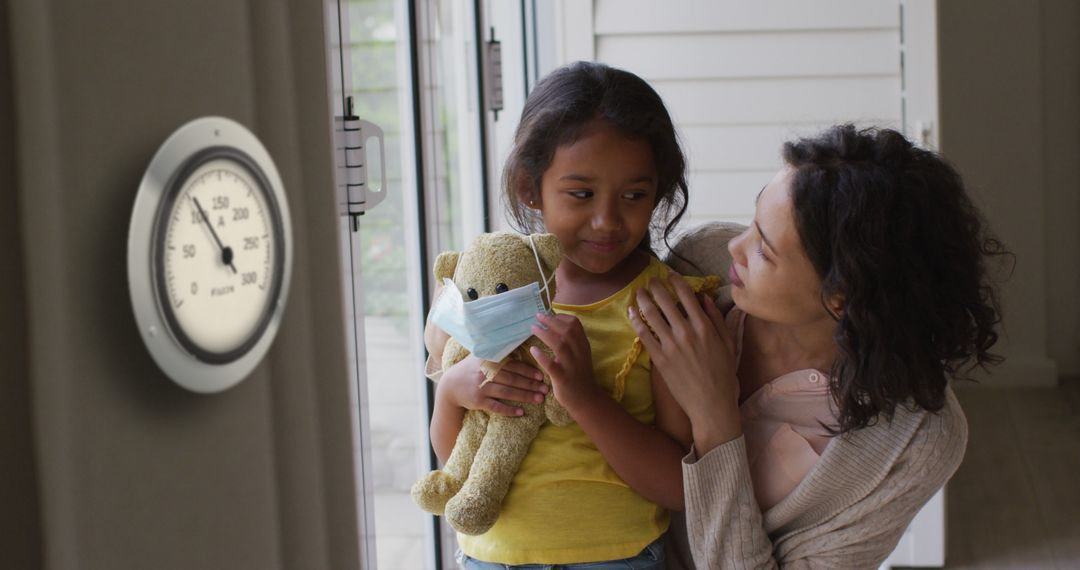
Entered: 100 A
